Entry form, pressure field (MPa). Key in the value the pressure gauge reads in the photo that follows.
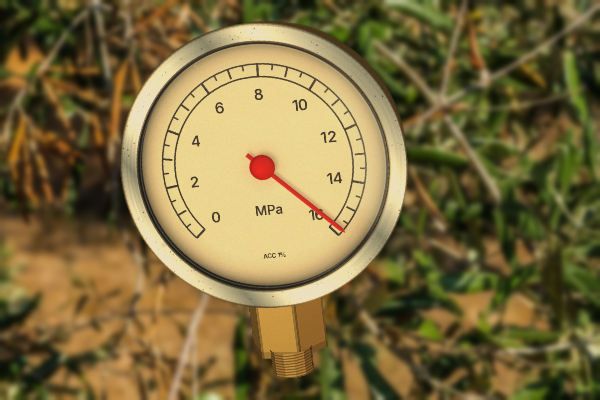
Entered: 15.75 MPa
